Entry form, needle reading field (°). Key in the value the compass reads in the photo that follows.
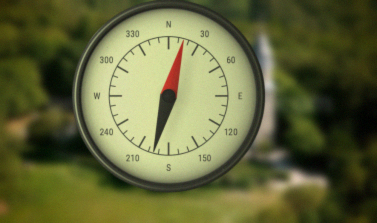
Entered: 15 °
